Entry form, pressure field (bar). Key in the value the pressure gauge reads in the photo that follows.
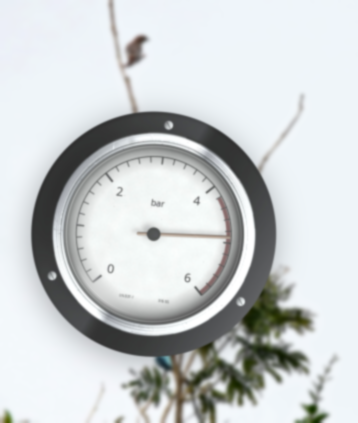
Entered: 4.9 bar
